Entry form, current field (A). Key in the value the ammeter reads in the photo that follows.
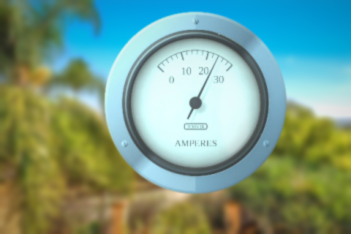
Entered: 24 A
